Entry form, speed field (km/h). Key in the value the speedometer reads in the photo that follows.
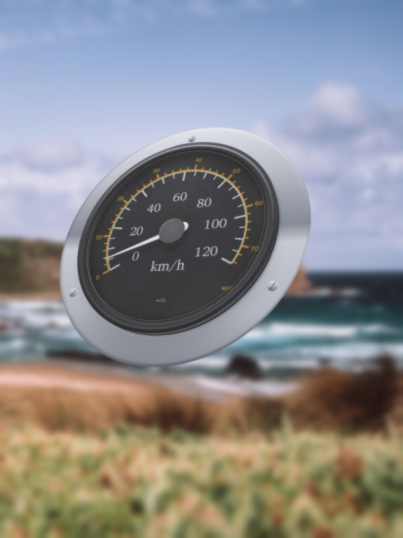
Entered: 5 km/h
